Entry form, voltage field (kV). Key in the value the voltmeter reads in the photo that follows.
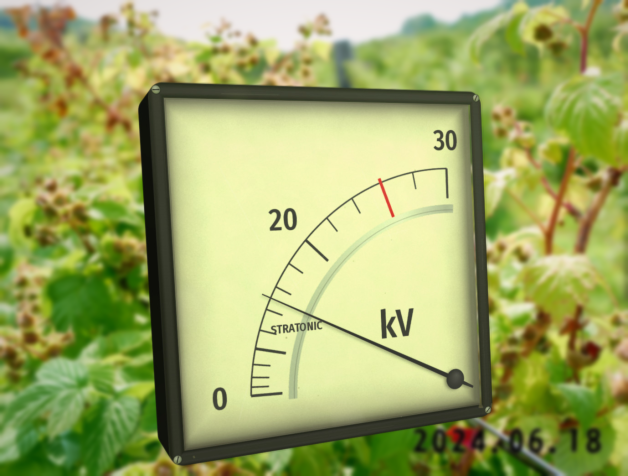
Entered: 15 kV
